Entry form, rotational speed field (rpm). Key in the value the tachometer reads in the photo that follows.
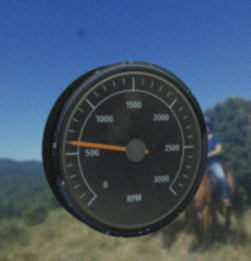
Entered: 600 rpm
